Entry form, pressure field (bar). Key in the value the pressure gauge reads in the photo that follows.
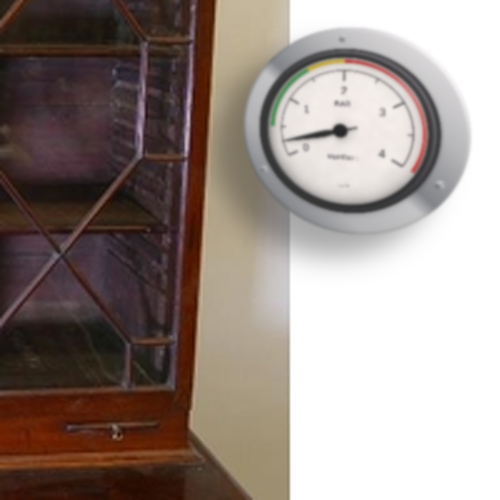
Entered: 0.25 bar
